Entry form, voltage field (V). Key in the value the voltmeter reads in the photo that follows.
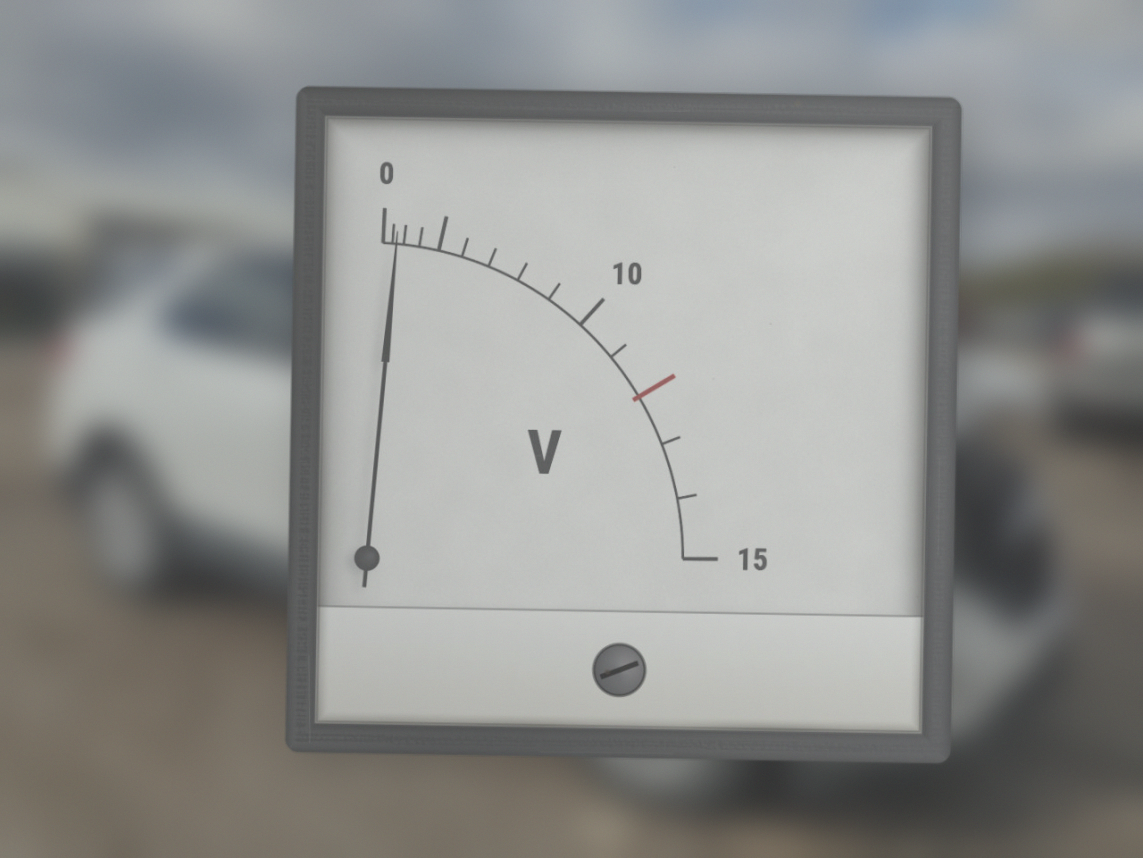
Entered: 2.5 V
